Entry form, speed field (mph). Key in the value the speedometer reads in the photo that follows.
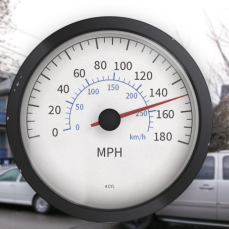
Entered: 150 mph
